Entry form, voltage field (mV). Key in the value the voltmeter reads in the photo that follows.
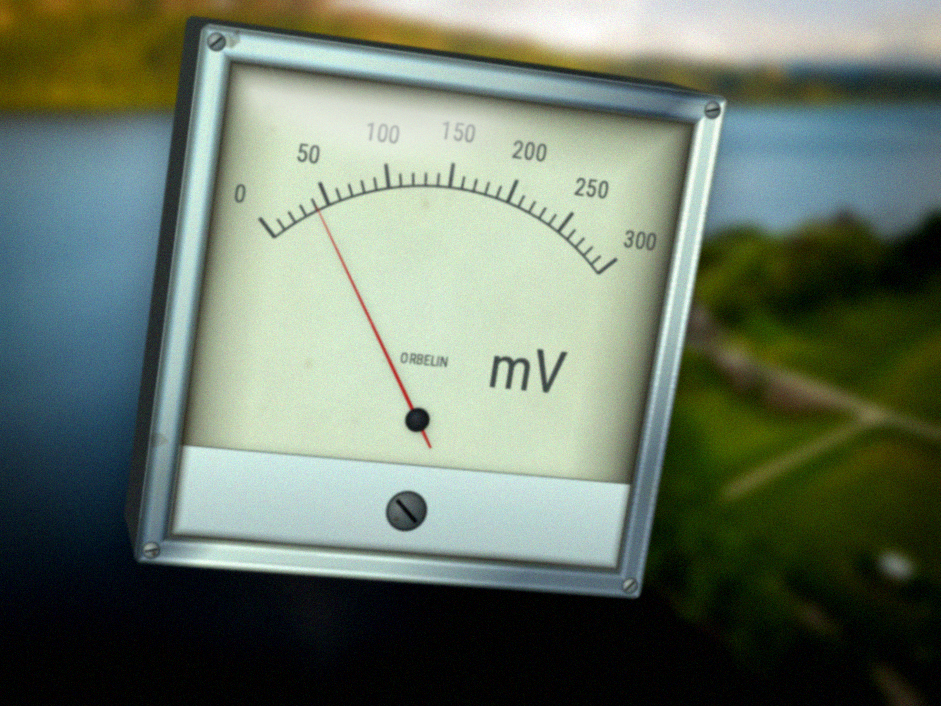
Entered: 40 mV
